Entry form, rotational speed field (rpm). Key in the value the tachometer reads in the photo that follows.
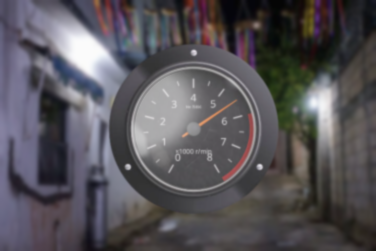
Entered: 5500 rpm
